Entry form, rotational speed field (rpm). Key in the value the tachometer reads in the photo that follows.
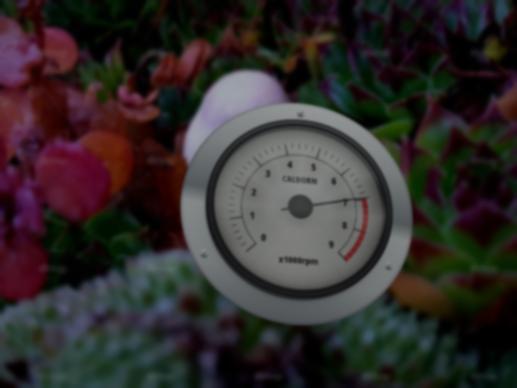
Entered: 7000 rpm
